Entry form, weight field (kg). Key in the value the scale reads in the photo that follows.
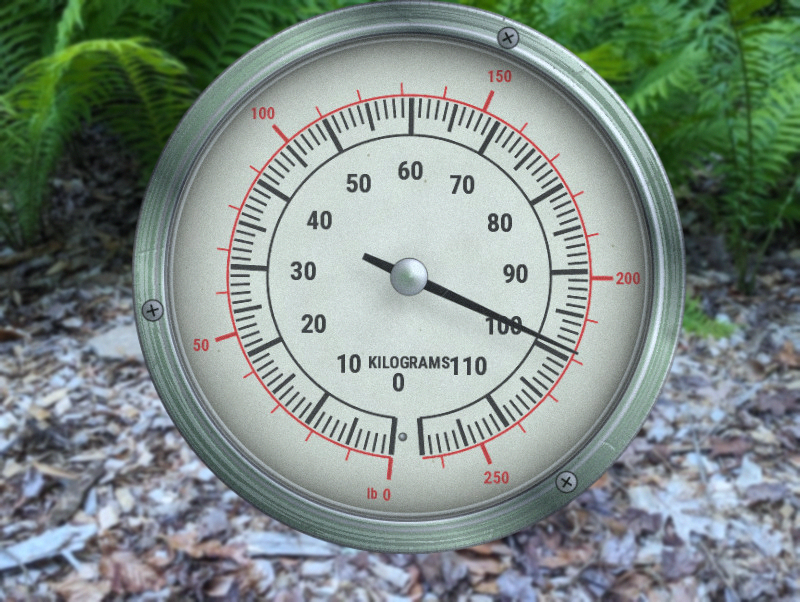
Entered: 99 kg
